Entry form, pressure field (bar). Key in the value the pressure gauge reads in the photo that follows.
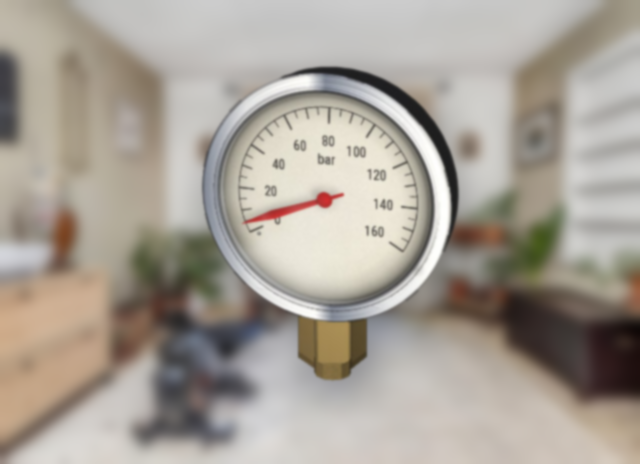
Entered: 5 bar
